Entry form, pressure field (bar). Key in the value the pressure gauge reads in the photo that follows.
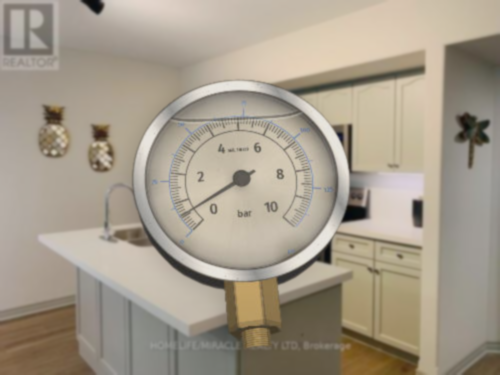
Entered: 0.5 bar
